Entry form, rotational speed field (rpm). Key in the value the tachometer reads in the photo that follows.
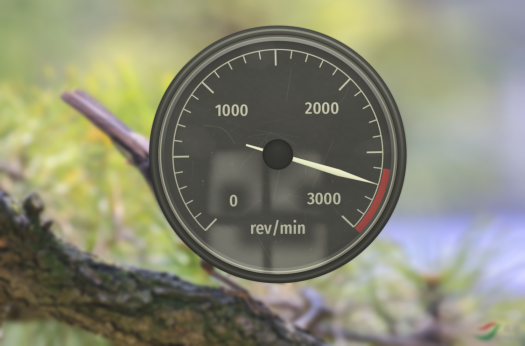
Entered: 2700 rpm
